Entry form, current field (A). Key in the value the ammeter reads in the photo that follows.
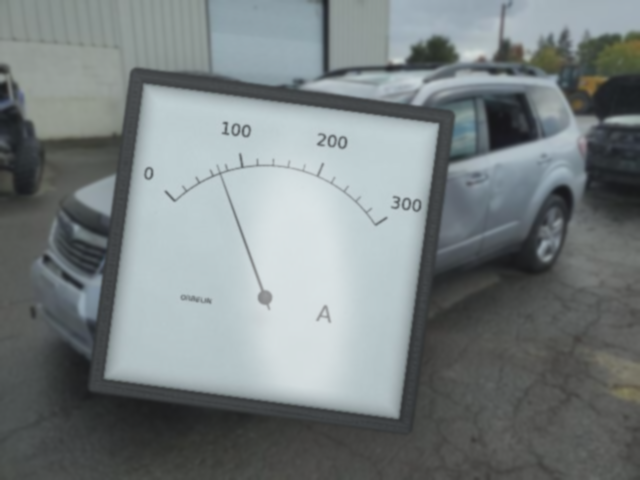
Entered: 70 A
